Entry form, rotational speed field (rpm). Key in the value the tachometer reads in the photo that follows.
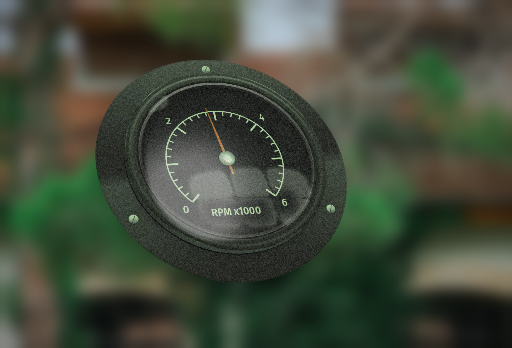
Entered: 2800 rpm
